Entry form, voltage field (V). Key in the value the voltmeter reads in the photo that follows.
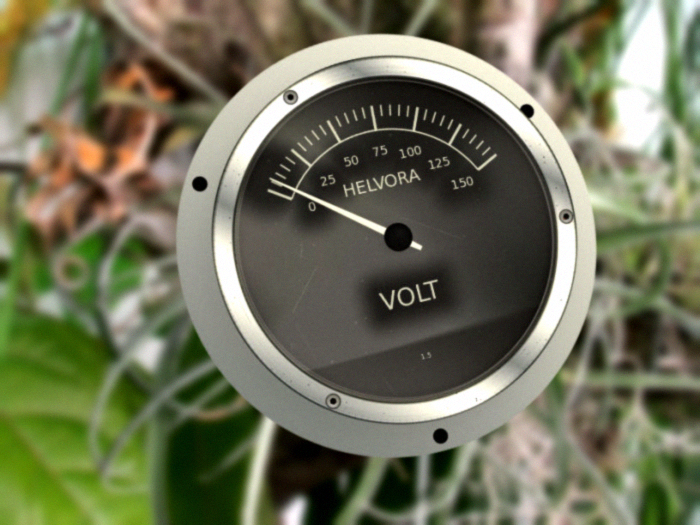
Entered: 5 V
